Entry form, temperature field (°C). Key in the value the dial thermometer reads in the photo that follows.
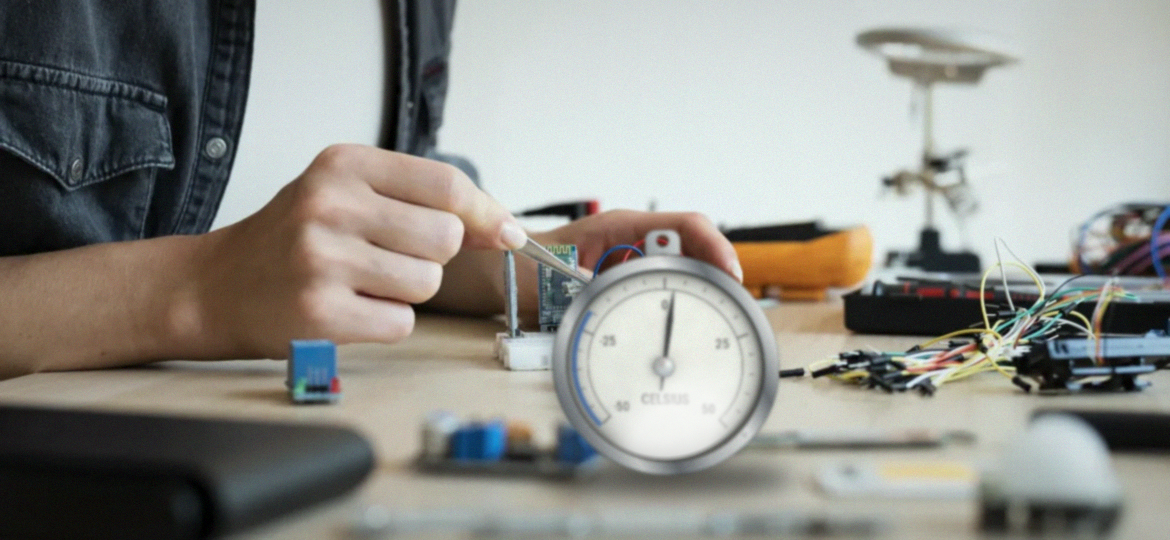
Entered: 2.5 °C
